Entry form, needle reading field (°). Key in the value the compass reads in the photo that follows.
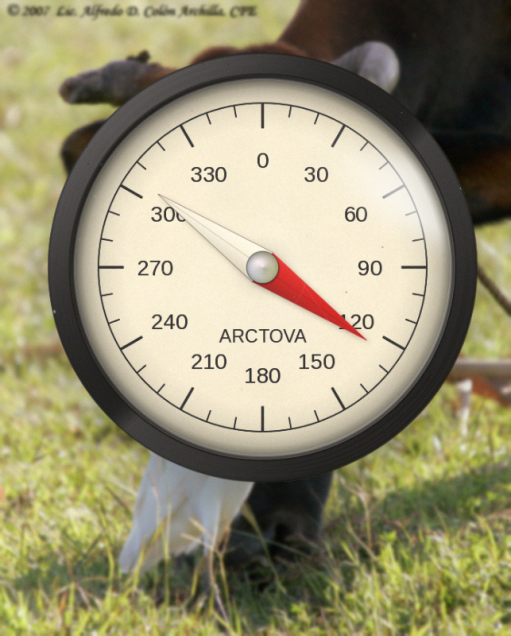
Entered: 125 °
